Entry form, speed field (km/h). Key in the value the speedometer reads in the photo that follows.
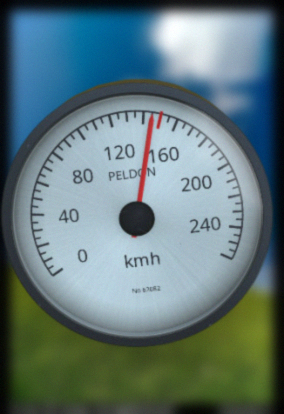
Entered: 145 km/h
